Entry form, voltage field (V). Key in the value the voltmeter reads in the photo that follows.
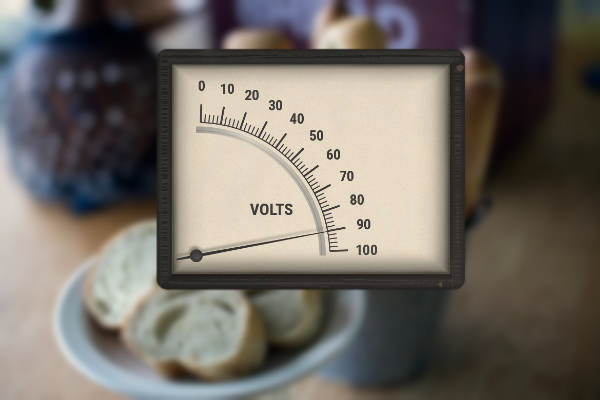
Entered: 90 V
